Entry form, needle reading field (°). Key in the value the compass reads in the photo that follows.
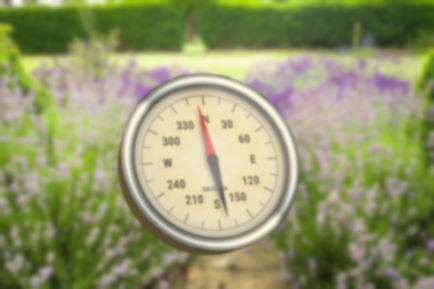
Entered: 352.5 °
